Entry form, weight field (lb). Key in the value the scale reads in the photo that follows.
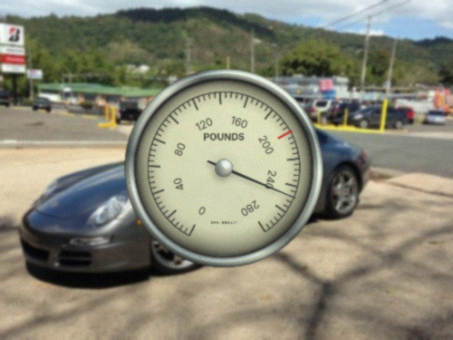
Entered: 248 lb
